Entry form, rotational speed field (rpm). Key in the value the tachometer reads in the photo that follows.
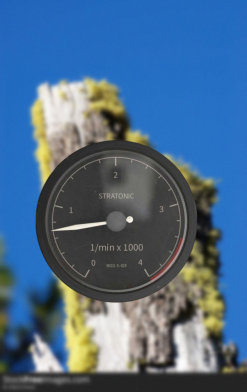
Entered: 700 rpm
